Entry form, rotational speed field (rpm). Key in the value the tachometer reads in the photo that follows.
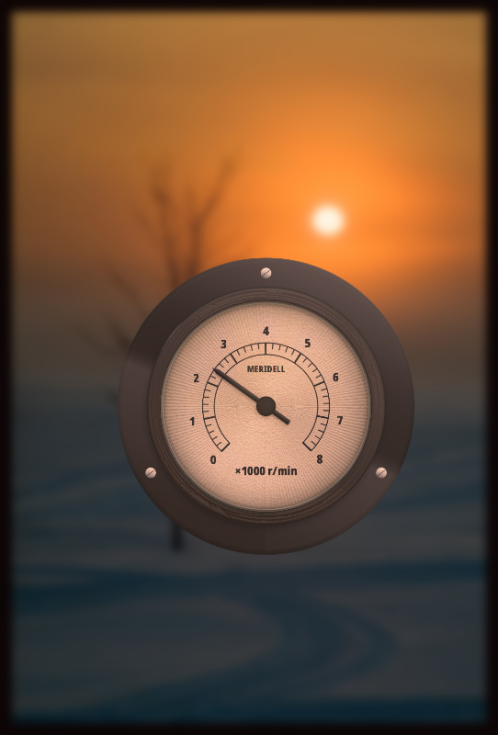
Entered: 2400 rpm
